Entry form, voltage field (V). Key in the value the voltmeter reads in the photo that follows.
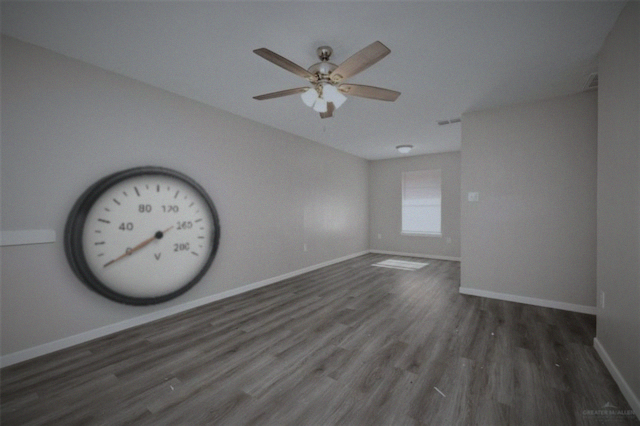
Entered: 0 V
